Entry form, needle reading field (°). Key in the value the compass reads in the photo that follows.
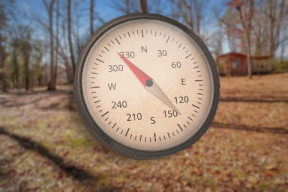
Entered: 320 °
